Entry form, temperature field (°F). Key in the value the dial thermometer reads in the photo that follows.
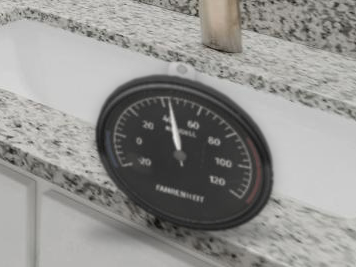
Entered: 44 °F
